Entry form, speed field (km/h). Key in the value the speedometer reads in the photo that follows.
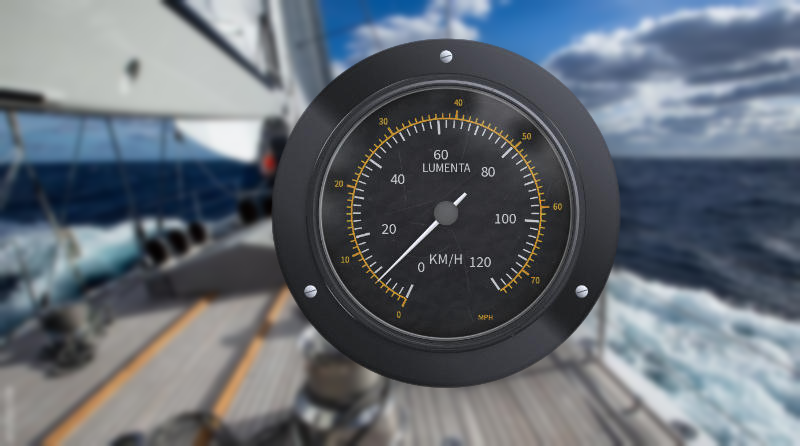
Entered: 8 km/h
